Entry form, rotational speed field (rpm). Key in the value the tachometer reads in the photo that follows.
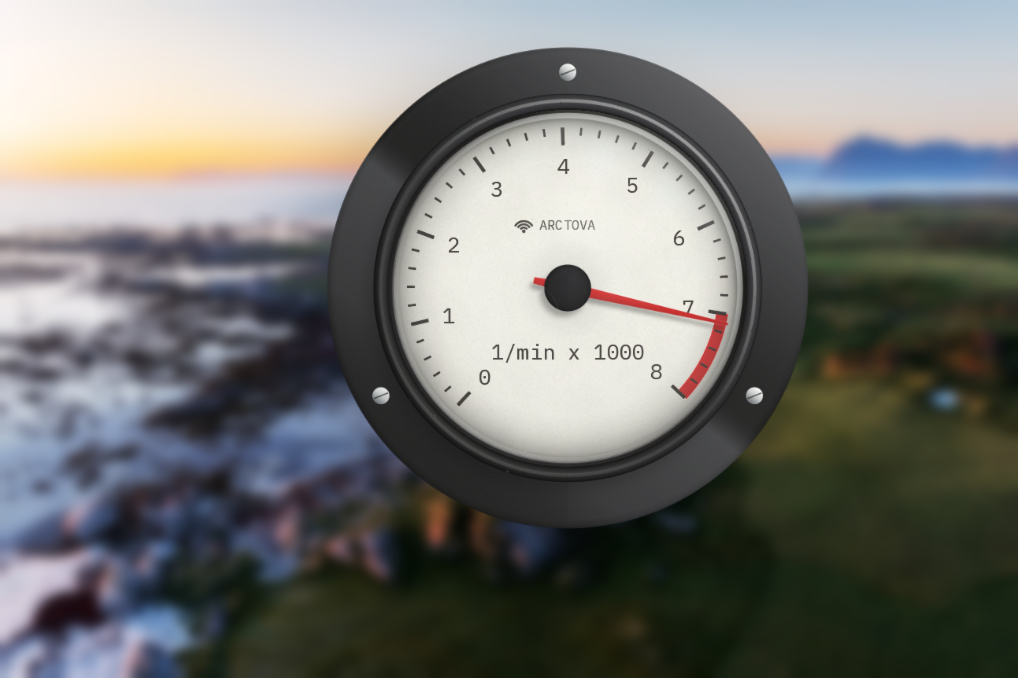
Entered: 7100 rpm
